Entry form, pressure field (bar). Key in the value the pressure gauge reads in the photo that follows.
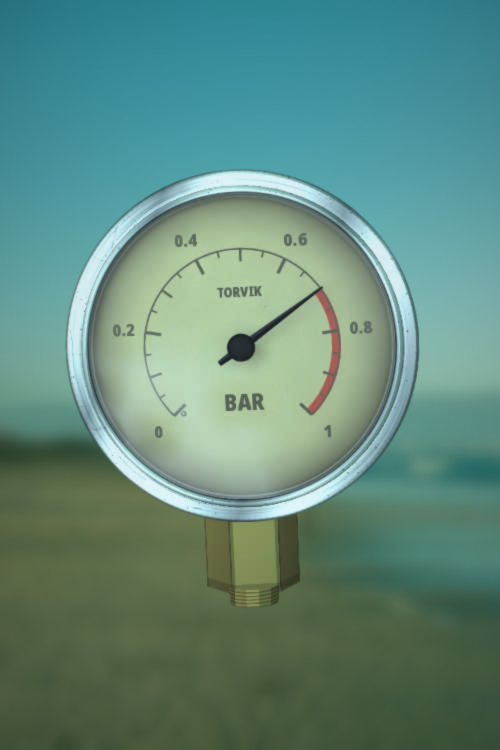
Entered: 0.7 bar
